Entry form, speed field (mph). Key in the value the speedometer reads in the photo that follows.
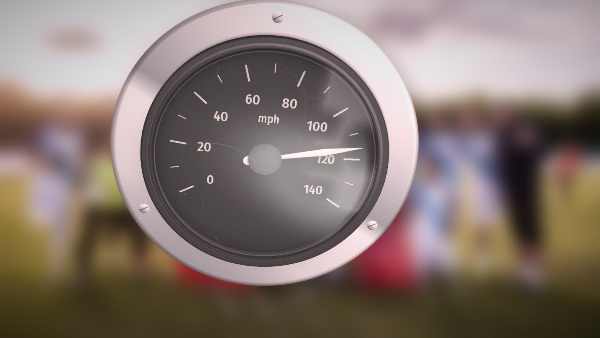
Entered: 115 mph
